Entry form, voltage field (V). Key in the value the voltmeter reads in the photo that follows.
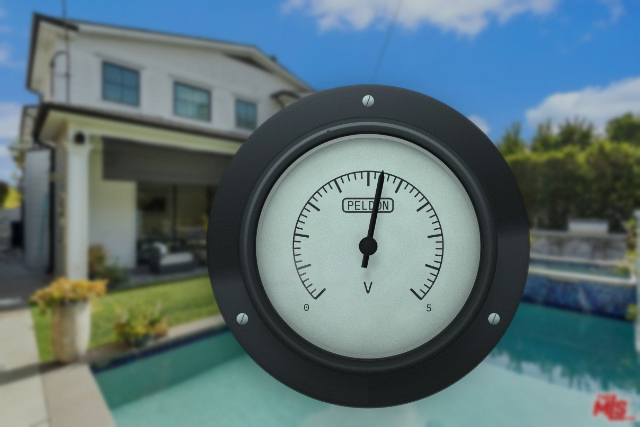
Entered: 2.7 V
